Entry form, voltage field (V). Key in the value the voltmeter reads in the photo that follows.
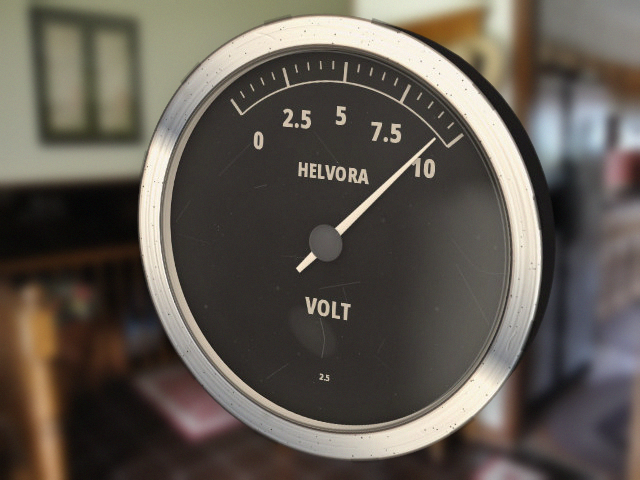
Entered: 9.5 V
